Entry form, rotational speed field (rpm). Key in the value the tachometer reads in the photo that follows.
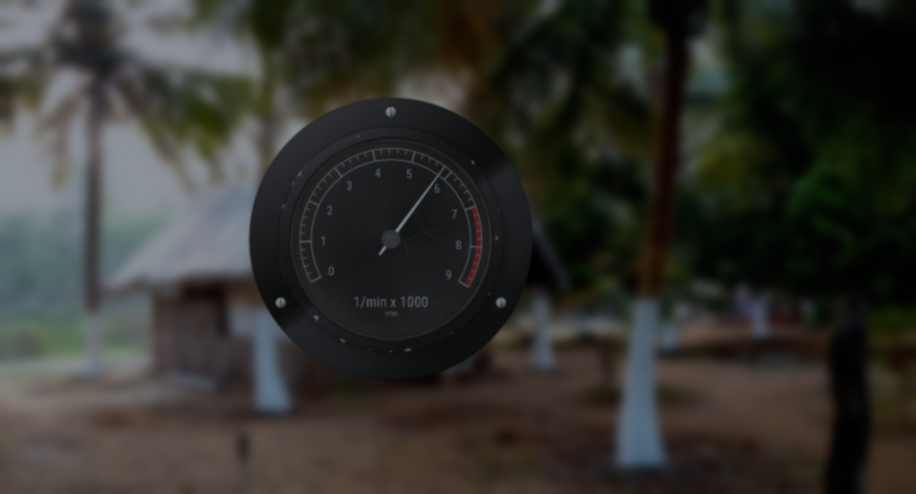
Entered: 5800 rpm
